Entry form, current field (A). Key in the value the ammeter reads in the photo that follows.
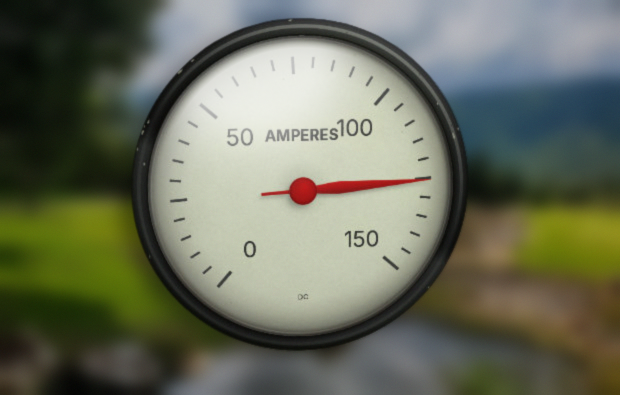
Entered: 125 A
